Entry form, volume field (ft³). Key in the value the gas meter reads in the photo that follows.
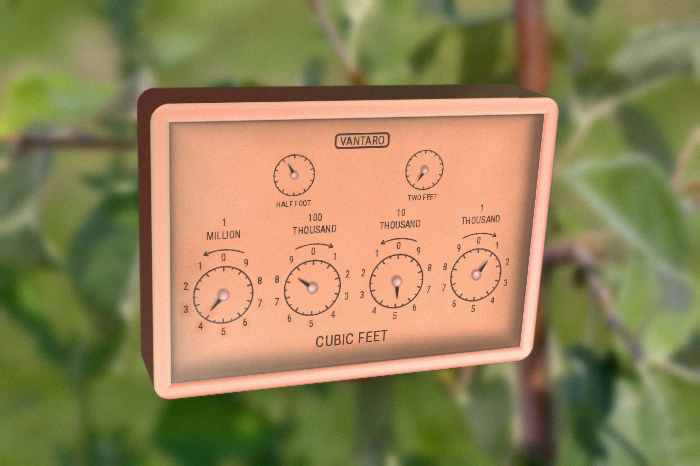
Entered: 385100 ft³
